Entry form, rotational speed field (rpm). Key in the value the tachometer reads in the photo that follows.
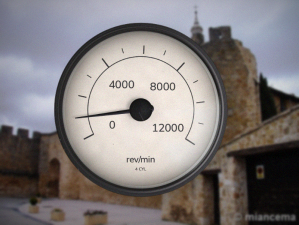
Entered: 1000 rpm
